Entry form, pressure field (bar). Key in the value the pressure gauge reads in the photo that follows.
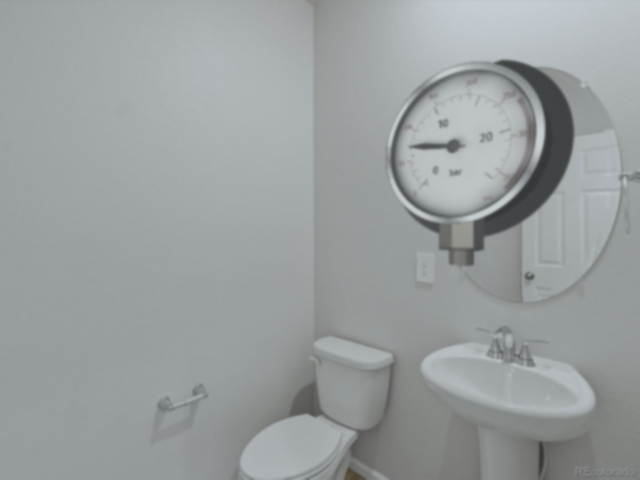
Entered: 5 bar
